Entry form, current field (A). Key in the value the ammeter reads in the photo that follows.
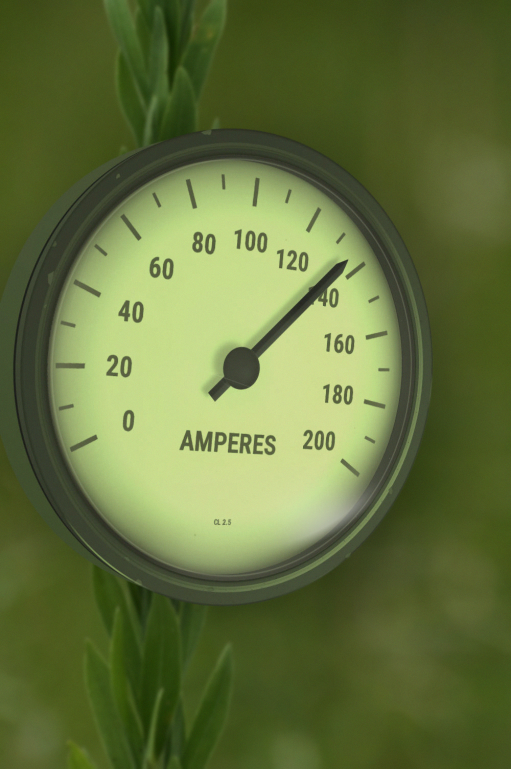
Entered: 135 A
